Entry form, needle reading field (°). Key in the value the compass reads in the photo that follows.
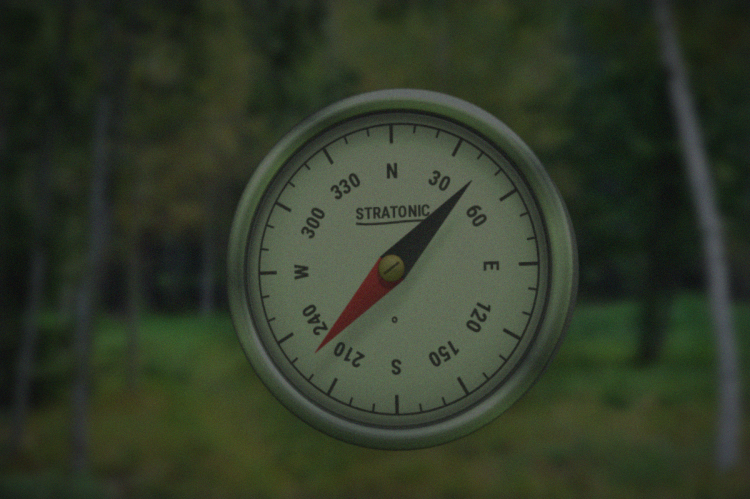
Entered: 225 °
